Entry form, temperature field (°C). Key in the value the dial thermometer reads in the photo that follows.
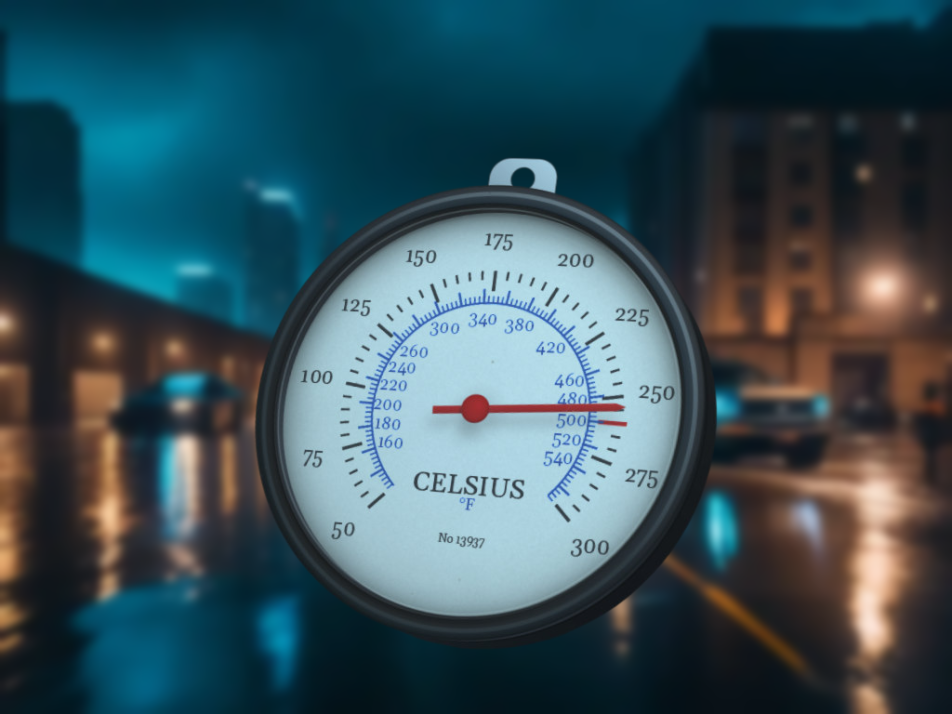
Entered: 255 °C
